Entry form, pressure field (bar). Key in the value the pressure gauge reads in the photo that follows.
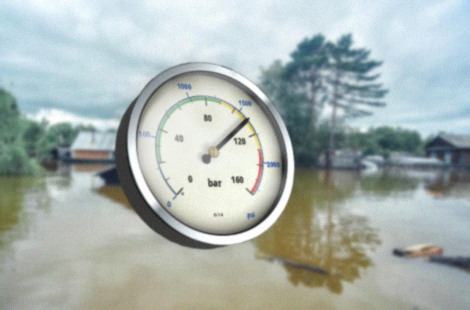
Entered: 110 bar
